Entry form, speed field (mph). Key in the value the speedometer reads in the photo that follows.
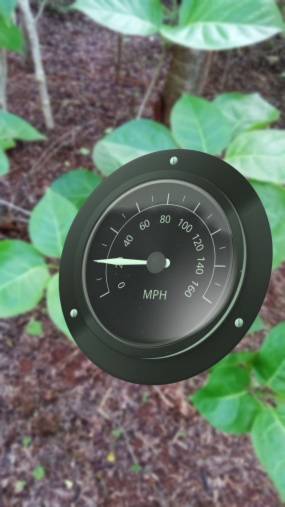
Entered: 20 mph
